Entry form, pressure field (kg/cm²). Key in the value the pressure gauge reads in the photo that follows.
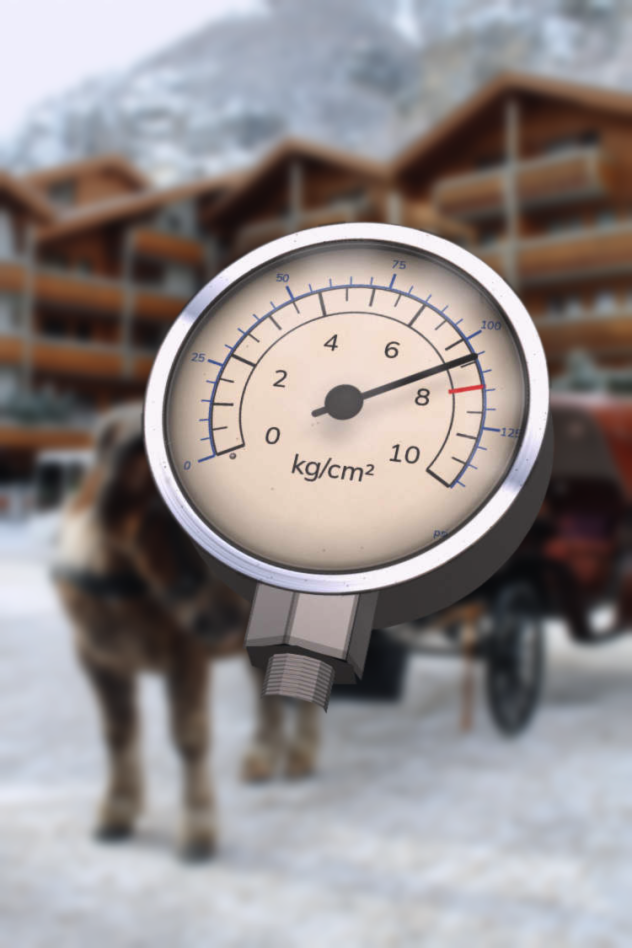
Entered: 7.5 kg/cm²
